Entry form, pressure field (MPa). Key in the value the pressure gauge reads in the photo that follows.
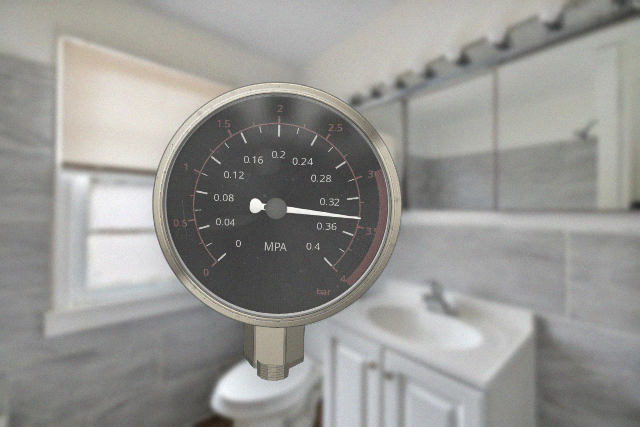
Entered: 0.34 MPa
